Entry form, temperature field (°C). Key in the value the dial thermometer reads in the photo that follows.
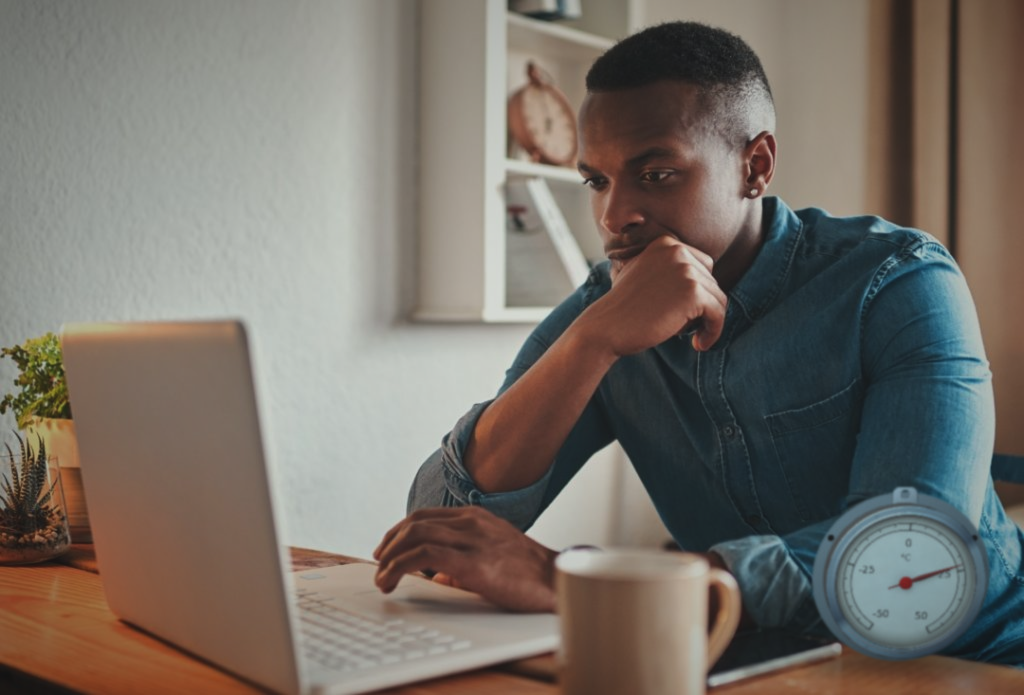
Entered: 22.5 °C
